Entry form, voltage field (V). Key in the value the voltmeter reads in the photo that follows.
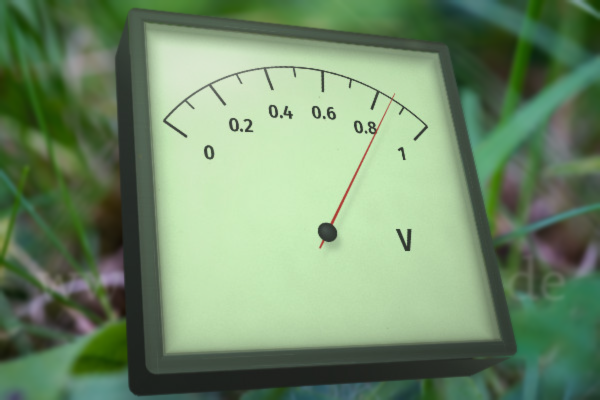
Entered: 0.85 V
